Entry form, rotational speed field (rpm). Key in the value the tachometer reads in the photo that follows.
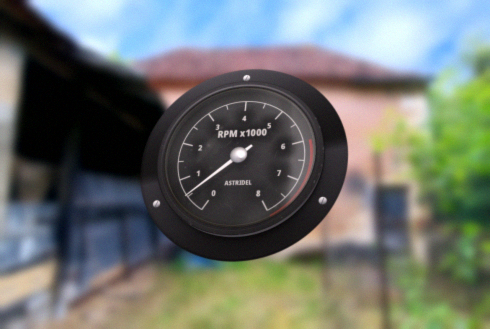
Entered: 500 rpm
